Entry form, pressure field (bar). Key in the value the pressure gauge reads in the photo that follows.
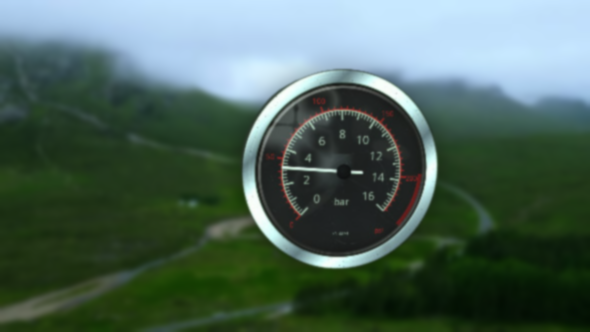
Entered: 3 bar
